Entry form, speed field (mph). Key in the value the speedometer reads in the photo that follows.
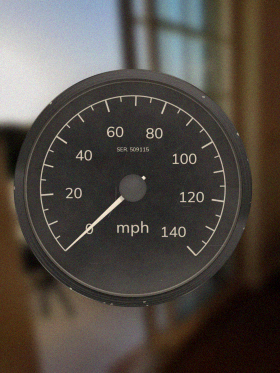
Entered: 0 mph
